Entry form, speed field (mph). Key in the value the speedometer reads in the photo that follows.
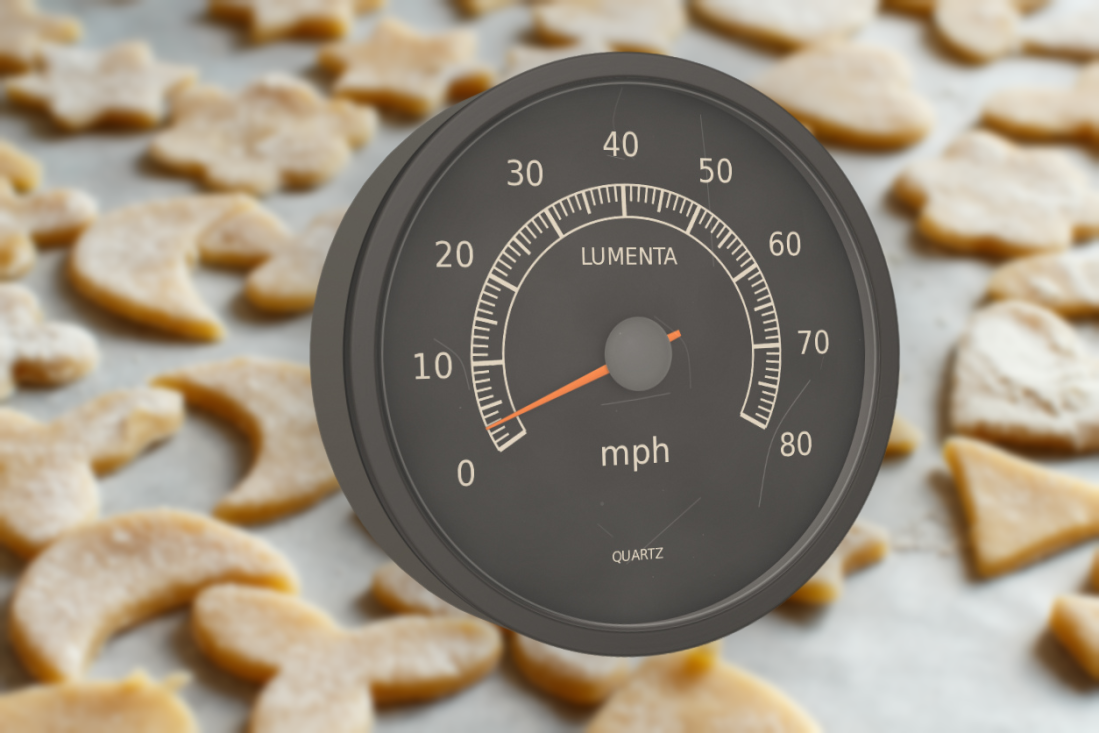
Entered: 3 mph
